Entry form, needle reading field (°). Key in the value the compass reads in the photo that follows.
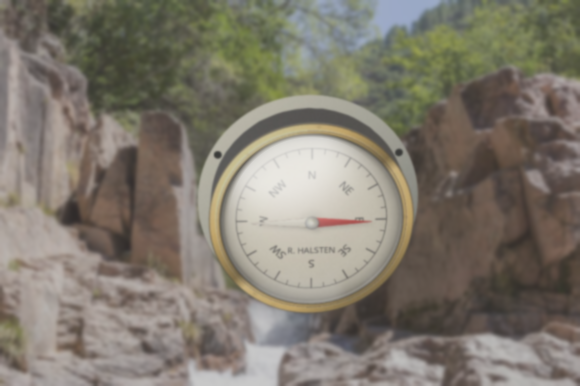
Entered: 90 °
